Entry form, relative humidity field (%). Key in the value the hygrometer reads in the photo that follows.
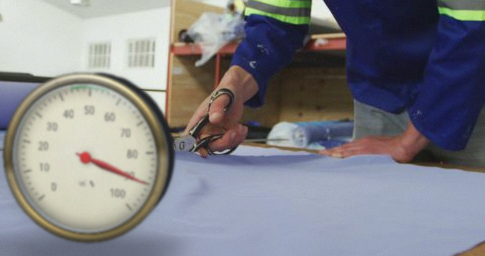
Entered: 90 %
